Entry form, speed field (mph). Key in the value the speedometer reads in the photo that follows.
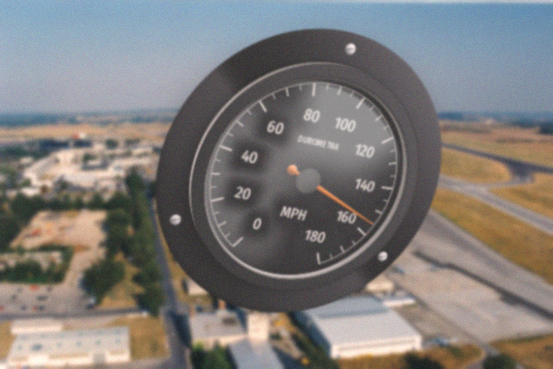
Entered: 155 mph
